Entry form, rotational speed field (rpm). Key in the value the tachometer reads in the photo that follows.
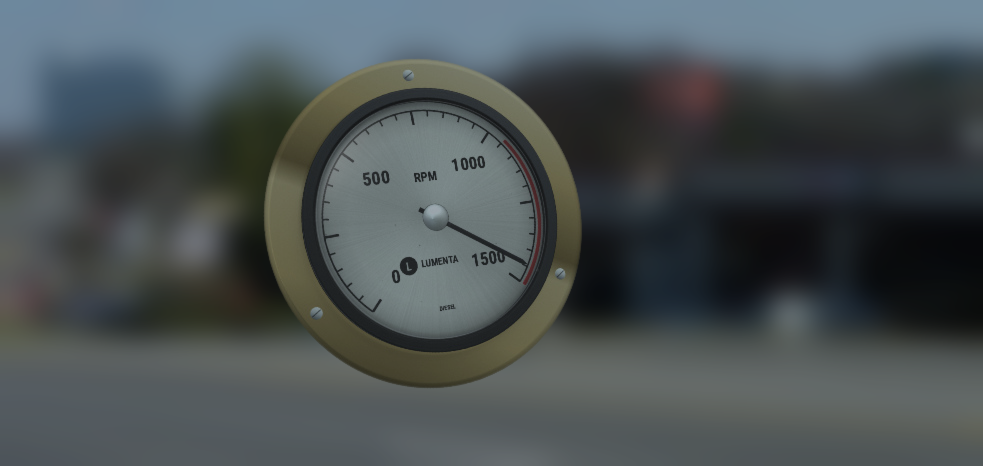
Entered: 1450 rpm
